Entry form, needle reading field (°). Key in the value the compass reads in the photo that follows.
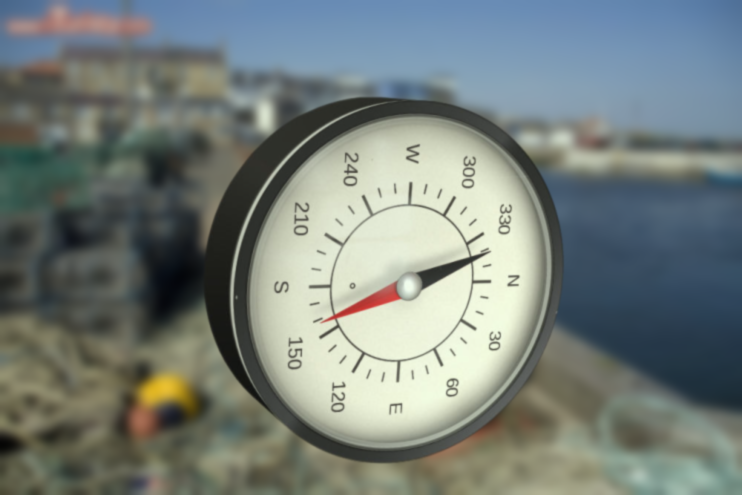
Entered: 160 °
